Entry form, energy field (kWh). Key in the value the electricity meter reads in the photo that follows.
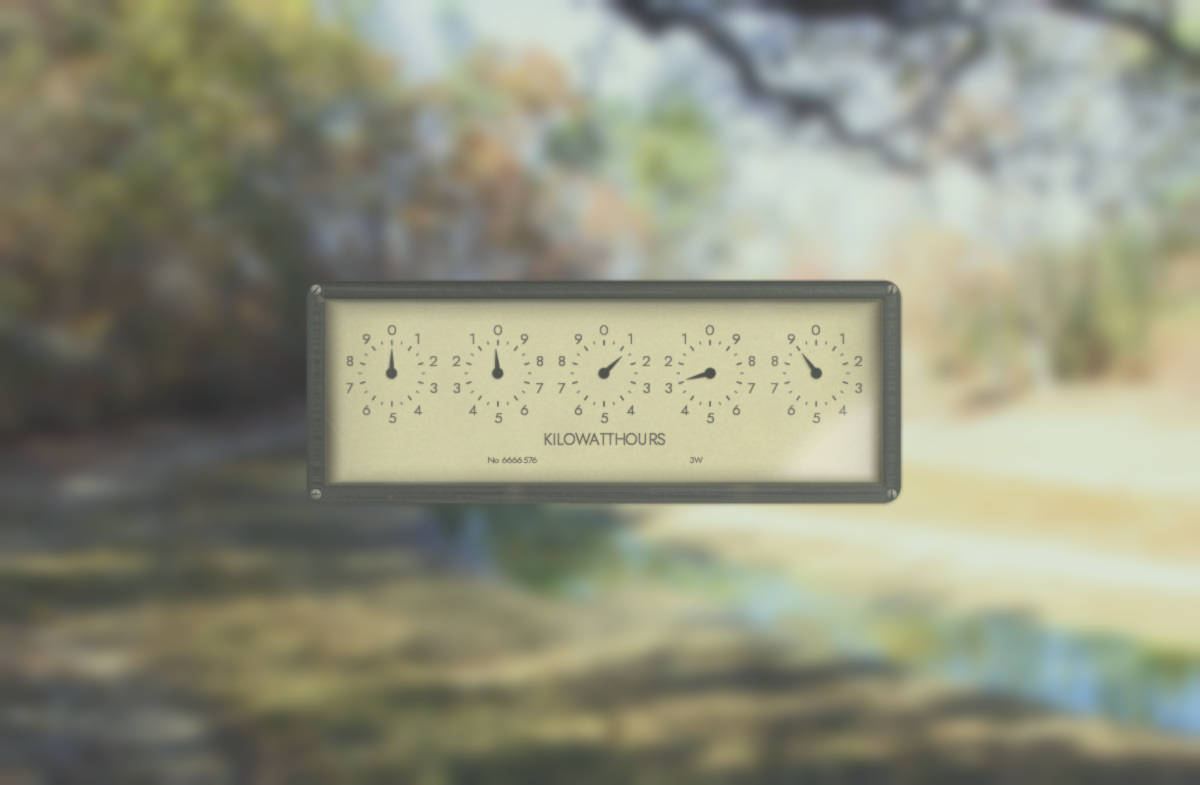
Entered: 129 kWh
